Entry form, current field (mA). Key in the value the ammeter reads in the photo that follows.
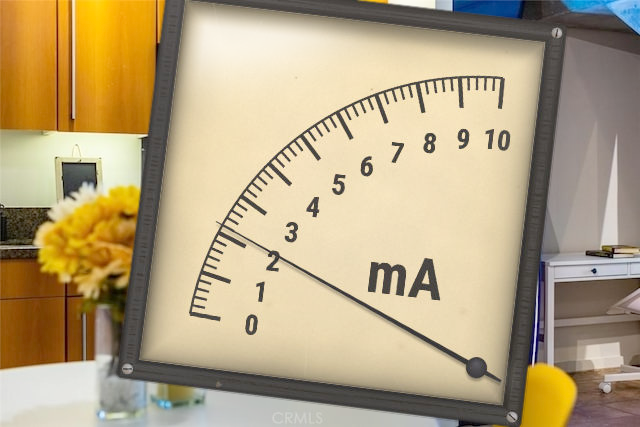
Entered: 2.2 mA
